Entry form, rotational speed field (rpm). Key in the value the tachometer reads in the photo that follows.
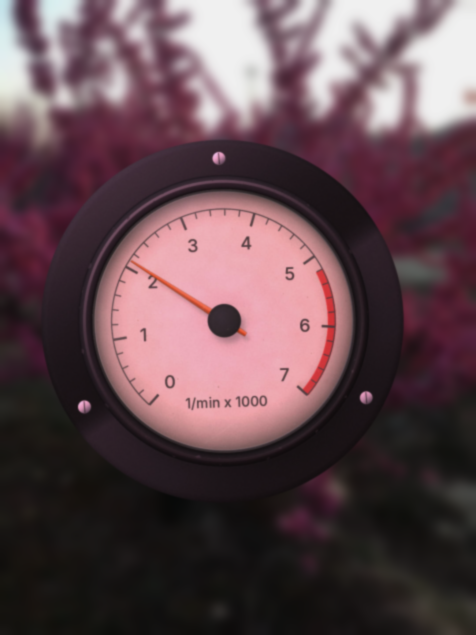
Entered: 2100 rpm
